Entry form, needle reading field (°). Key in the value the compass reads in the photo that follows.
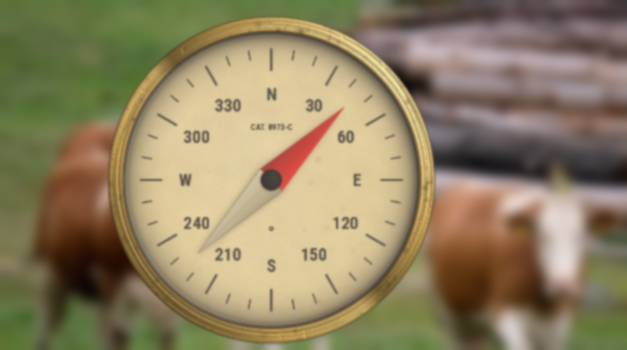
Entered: 45 °
